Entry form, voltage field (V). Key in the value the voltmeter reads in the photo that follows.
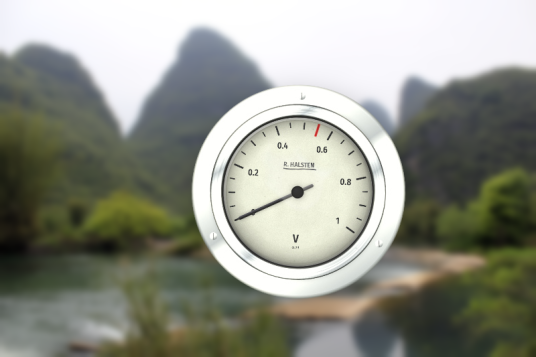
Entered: 0 V
